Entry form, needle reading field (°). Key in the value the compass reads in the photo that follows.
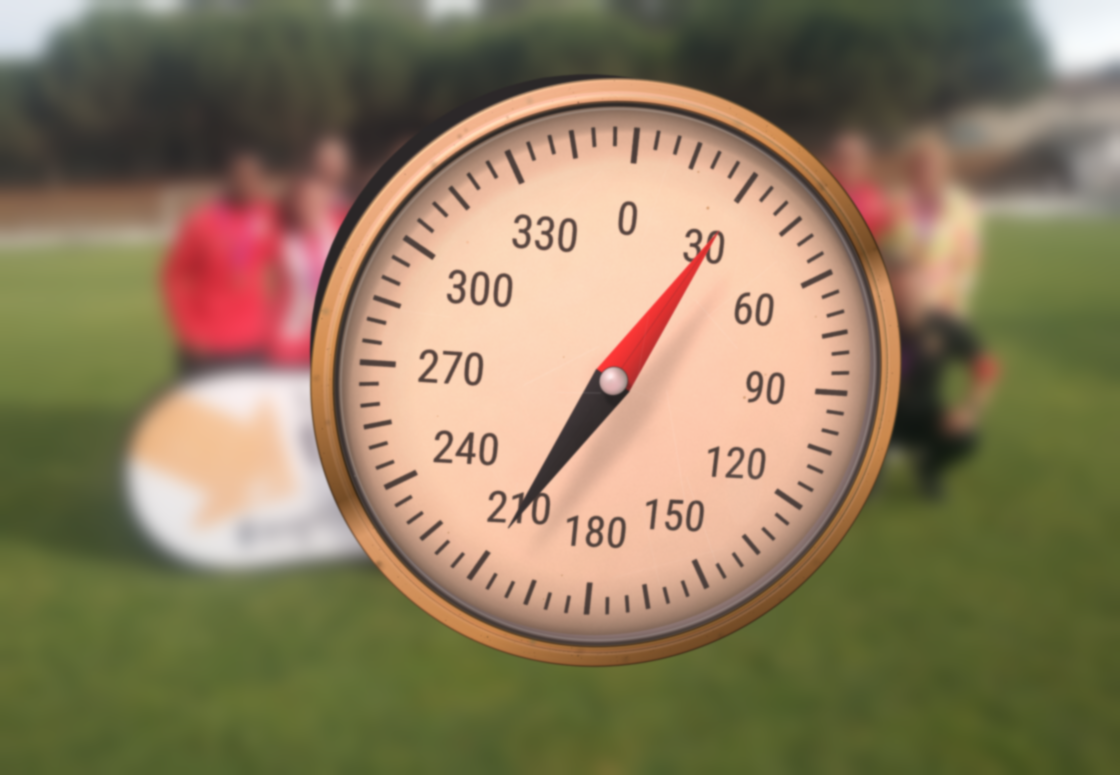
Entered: 30 °
